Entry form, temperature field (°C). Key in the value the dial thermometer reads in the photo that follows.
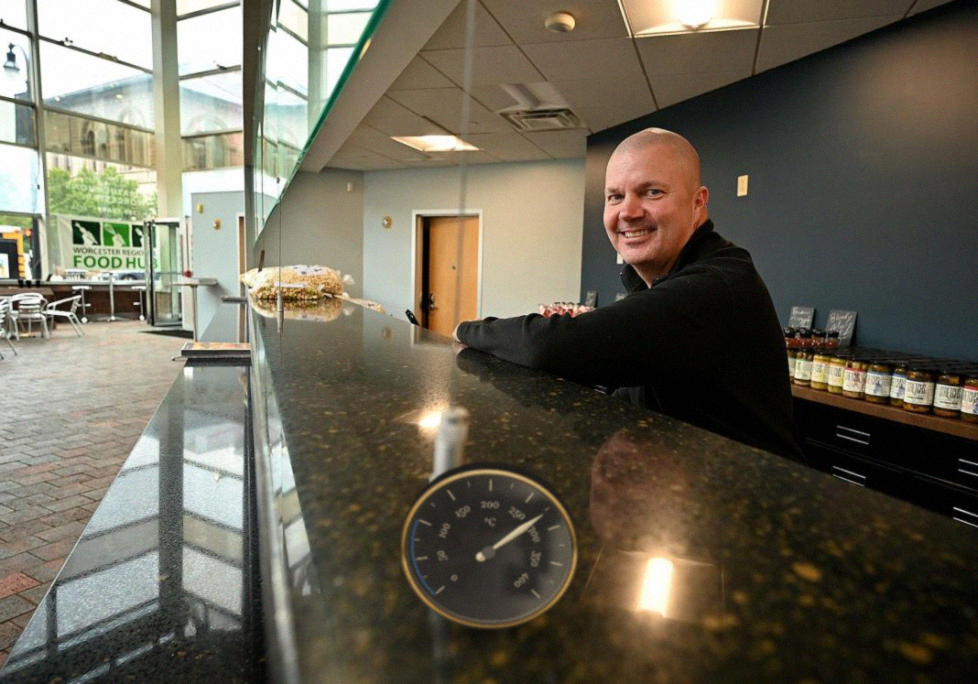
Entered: 275 °C
